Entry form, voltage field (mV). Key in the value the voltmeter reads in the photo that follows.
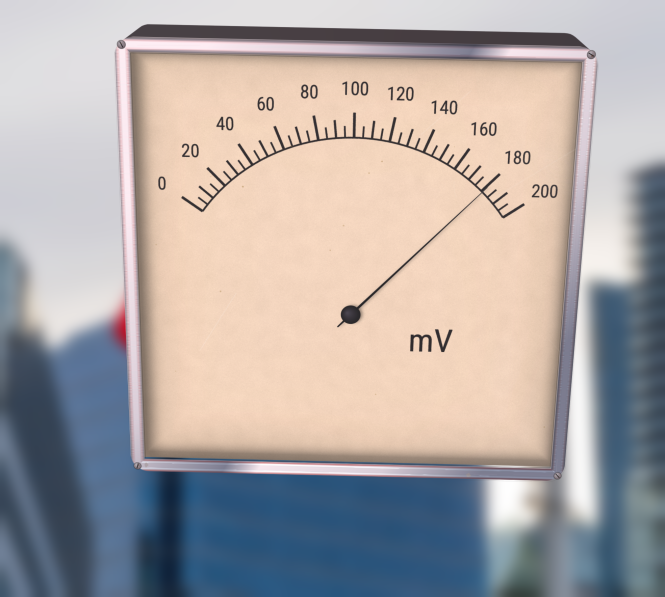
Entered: 180 mV
